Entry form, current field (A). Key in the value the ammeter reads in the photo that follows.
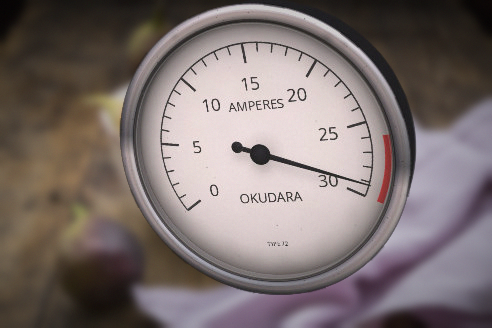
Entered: 29 A
